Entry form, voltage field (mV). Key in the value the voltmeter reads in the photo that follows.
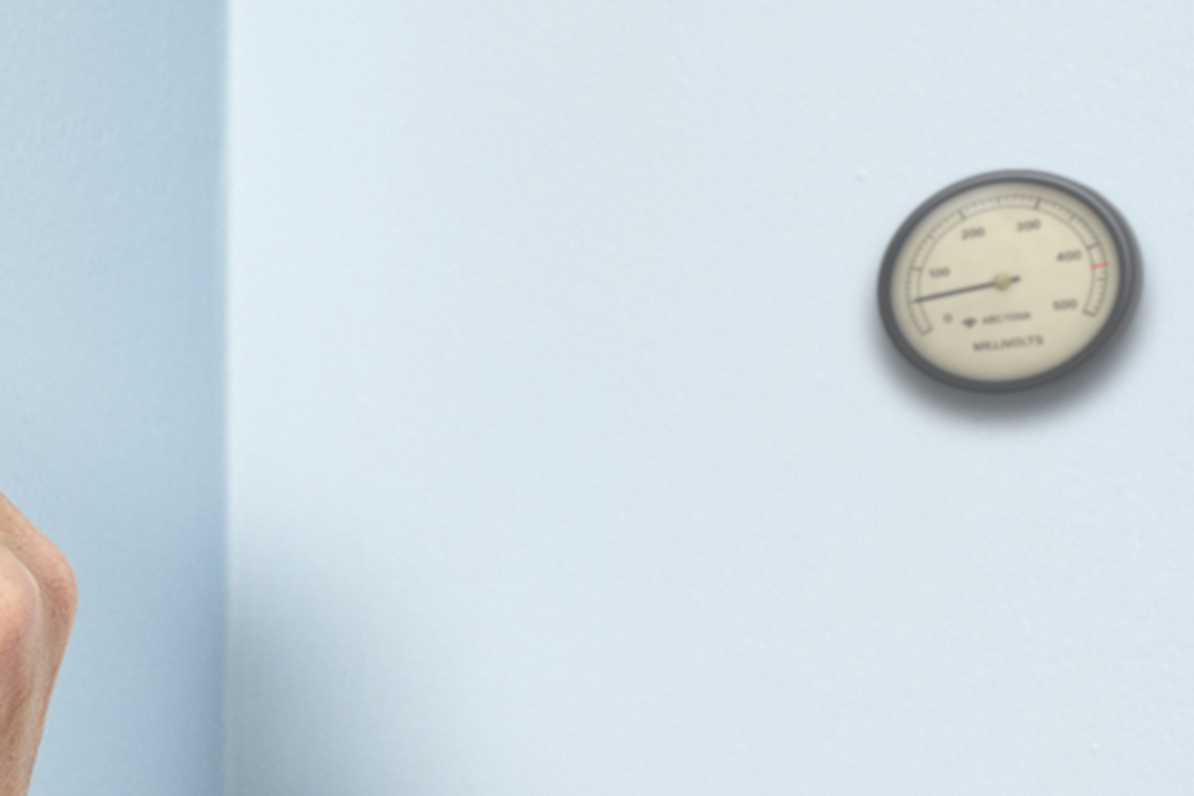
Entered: 50 mV
